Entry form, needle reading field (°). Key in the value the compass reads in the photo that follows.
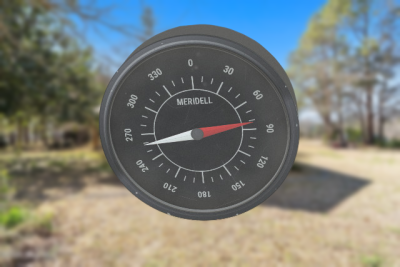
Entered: 80 °
